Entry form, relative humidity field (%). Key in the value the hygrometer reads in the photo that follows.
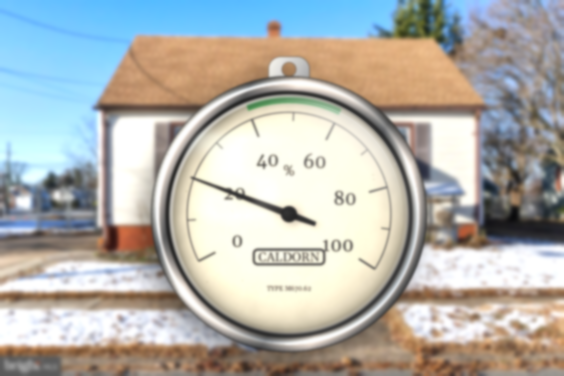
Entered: 20 %
